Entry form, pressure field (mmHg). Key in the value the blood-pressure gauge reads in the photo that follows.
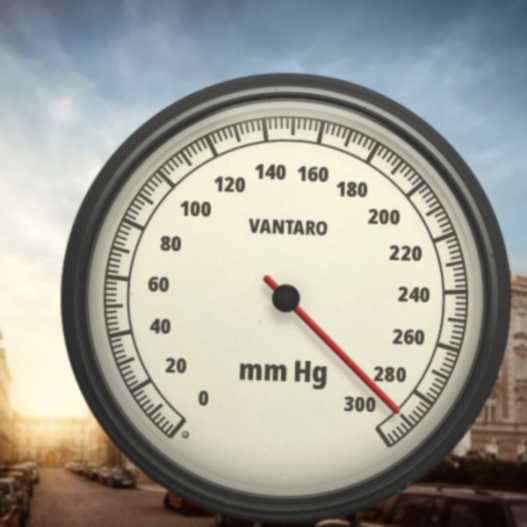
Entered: 290 mmHg
